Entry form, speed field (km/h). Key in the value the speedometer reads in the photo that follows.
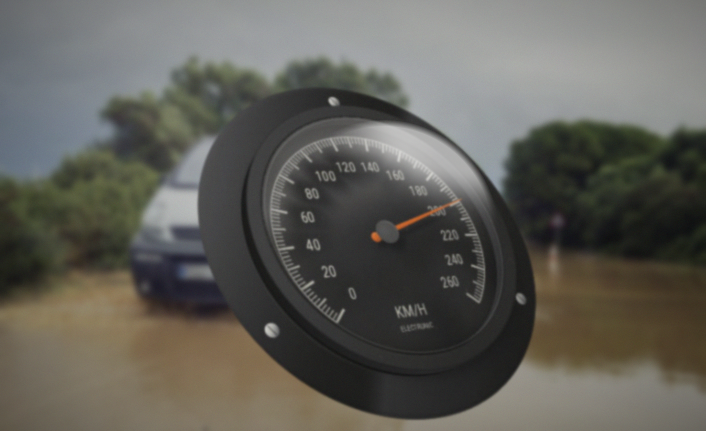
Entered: 200 km/h
